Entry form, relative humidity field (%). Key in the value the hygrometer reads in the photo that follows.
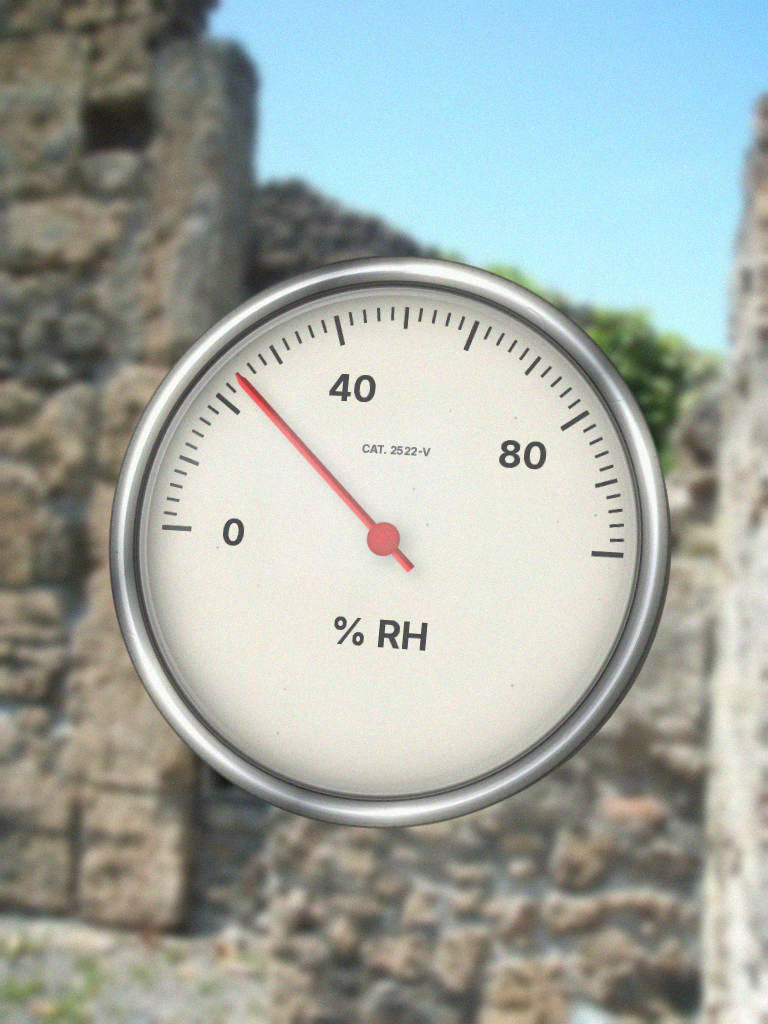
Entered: 24 %
